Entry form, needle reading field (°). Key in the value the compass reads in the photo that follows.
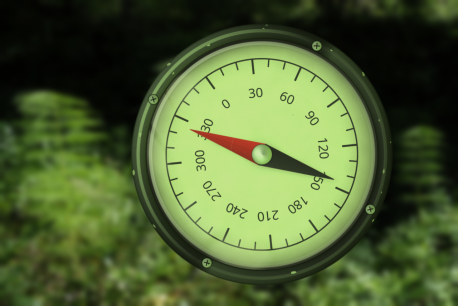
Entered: 325 °
